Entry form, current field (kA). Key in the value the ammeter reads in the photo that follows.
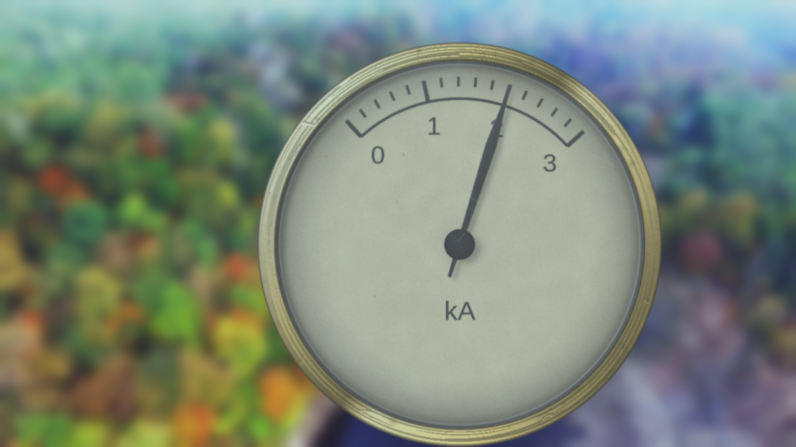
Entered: 2 kA
